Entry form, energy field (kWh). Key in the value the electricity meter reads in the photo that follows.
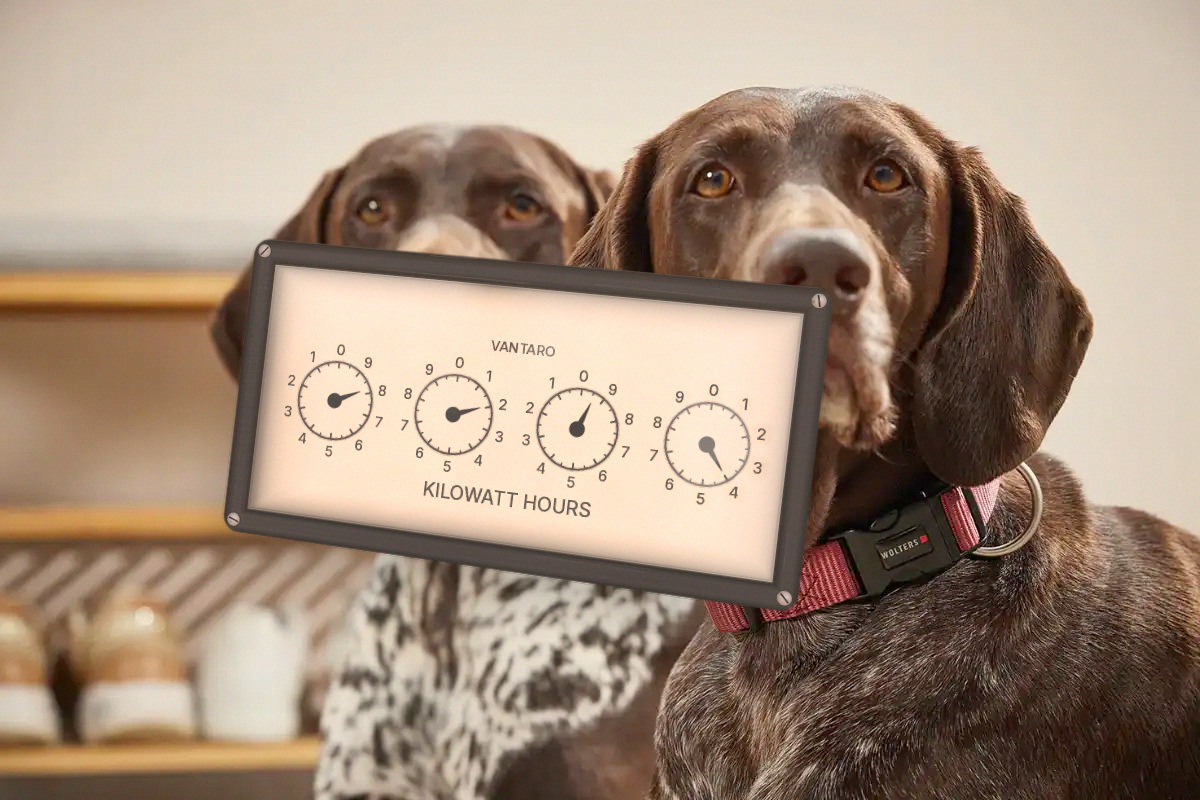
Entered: 8194 kWh
